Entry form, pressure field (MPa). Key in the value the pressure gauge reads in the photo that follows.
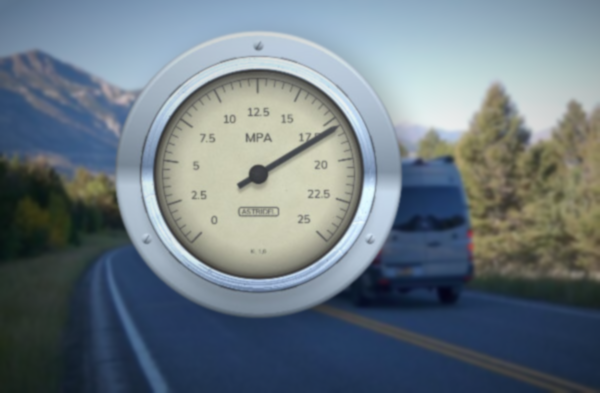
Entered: 18 MPa
